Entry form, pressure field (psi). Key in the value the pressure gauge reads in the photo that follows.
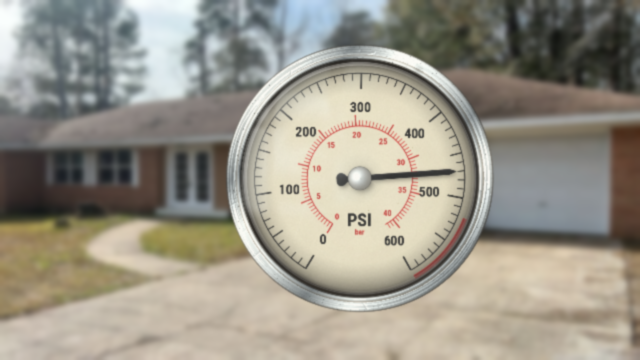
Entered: 470 psi
